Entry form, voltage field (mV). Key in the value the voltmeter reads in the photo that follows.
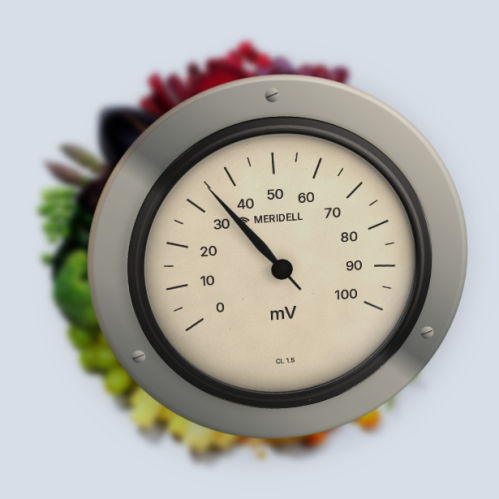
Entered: 35 mV
